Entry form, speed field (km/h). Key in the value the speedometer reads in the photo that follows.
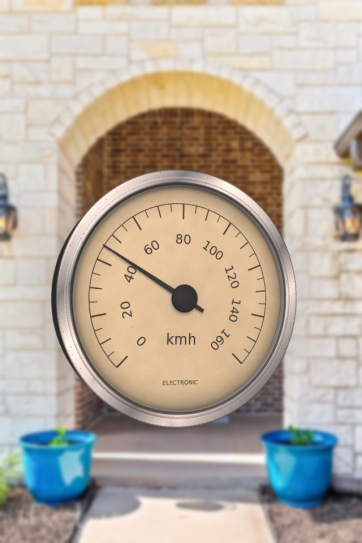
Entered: 45 km/h
